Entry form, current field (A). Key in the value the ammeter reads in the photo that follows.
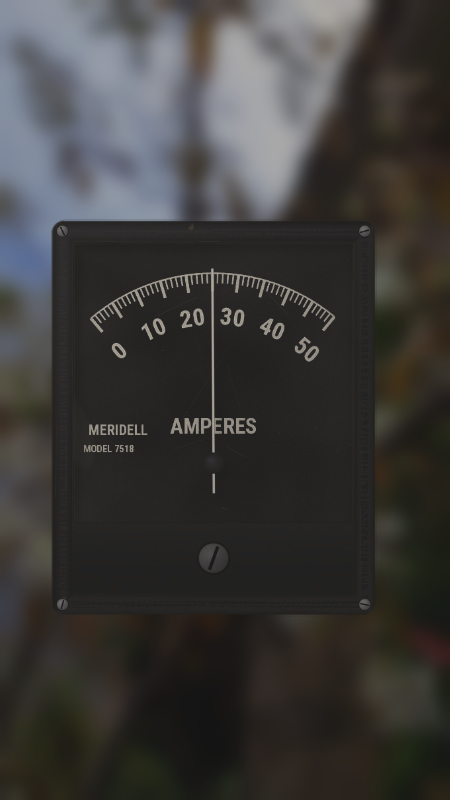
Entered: 25 A
